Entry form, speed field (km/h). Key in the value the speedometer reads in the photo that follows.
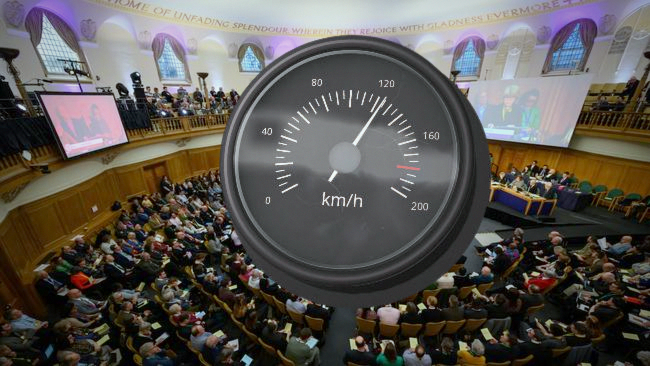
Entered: 125 km/h
